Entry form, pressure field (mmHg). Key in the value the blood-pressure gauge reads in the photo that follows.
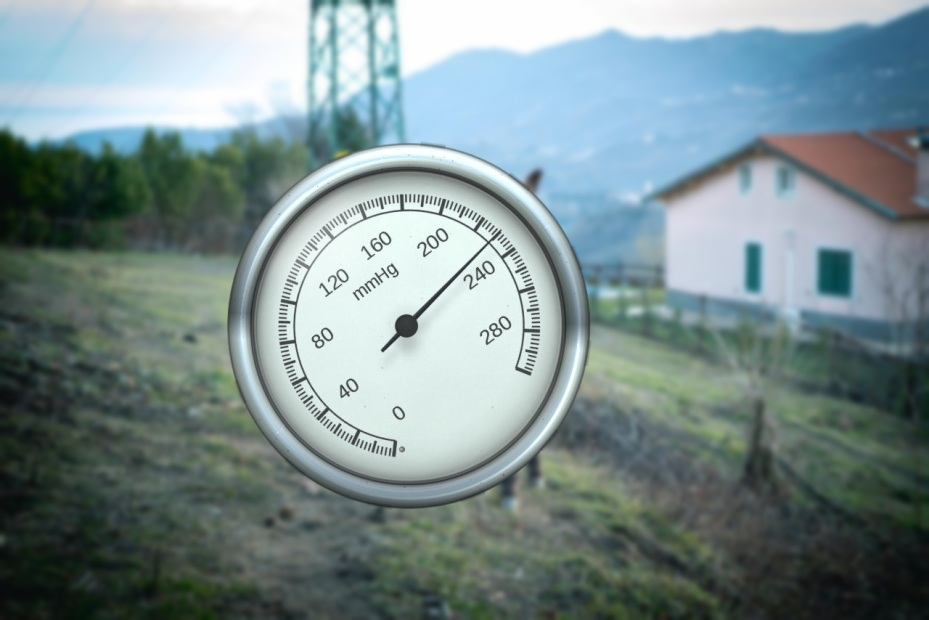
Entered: 230 mmHg
